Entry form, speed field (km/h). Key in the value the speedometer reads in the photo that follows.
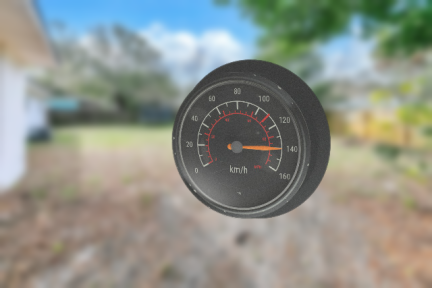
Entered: 140 km/h
